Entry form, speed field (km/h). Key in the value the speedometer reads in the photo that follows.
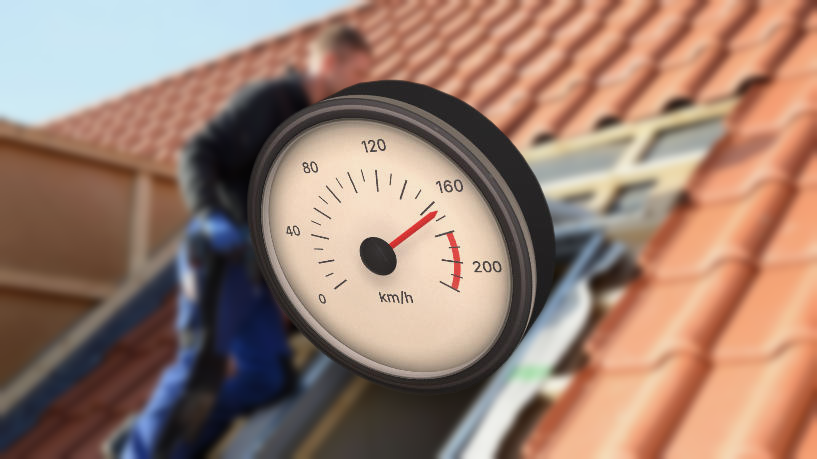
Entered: 165 km/h
